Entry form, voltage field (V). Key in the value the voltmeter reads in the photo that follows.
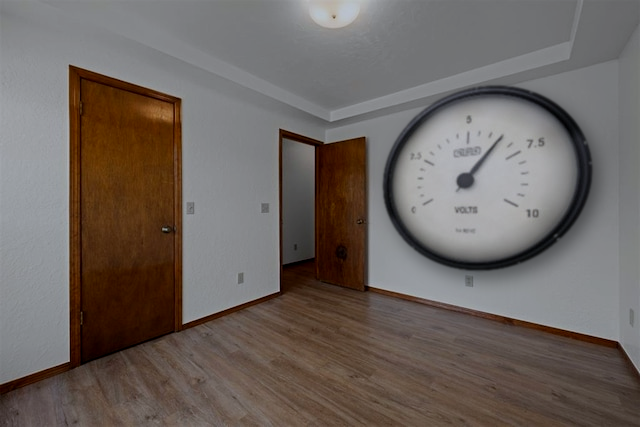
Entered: 6.5 V
